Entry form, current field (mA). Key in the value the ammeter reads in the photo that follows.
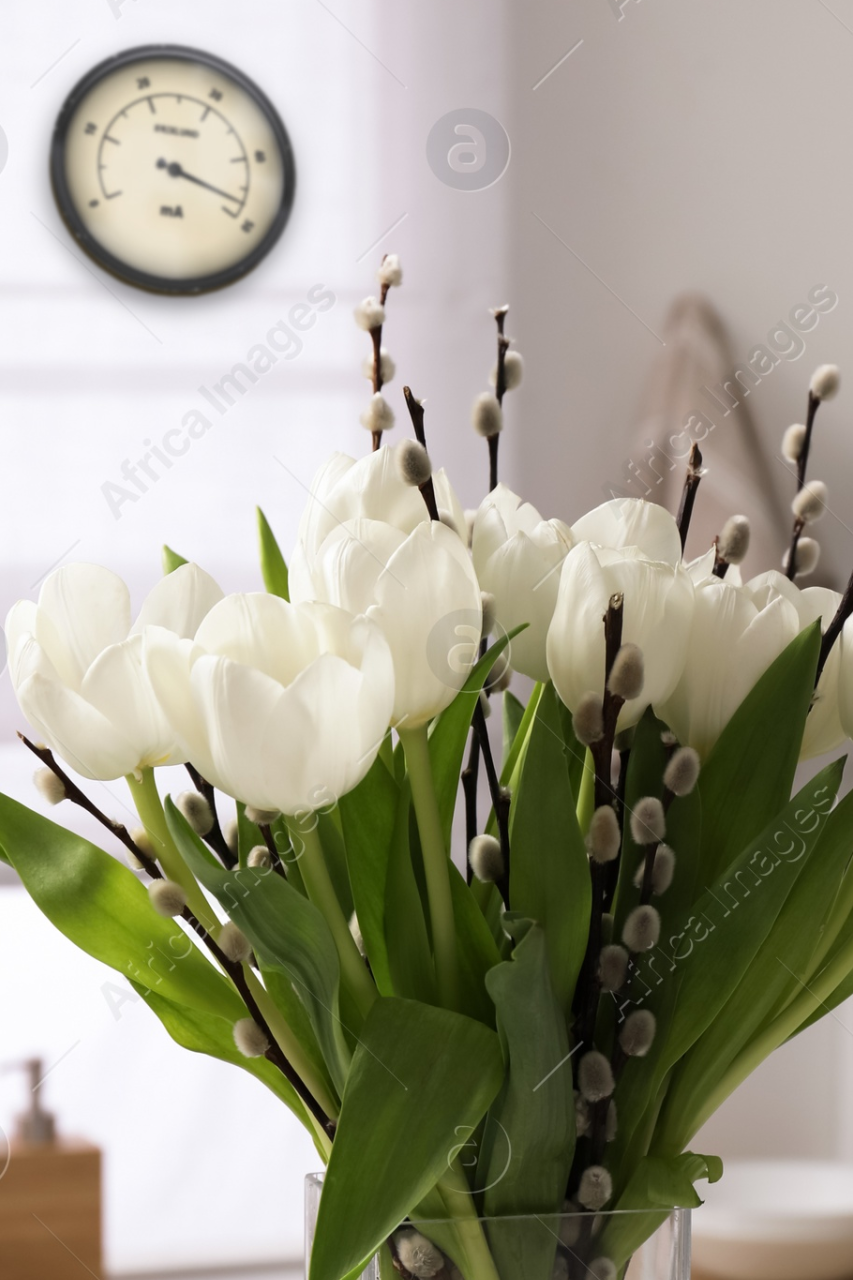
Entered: 47.5 mA
